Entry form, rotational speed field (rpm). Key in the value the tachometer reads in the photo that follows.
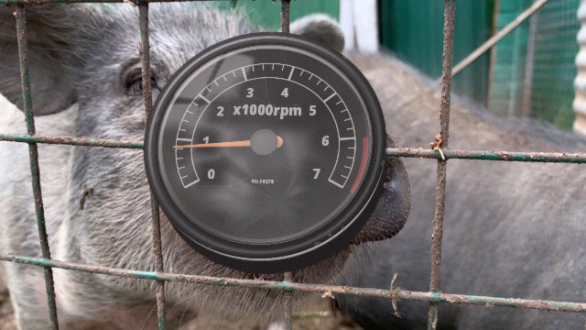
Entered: 800 rpm
